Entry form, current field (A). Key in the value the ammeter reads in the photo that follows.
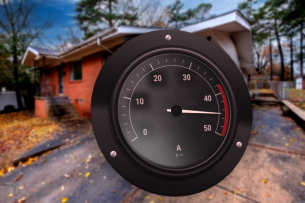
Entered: 45 A
